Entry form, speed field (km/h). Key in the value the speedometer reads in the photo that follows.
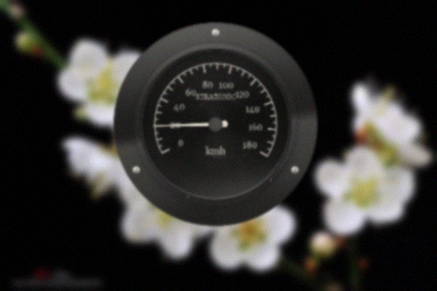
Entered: 20 km/h
